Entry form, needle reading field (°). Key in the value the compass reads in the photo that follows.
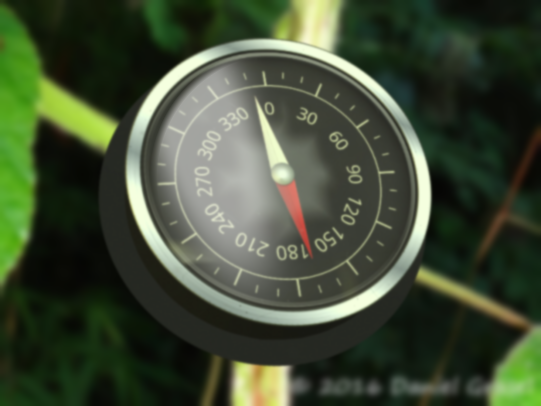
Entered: 170 °
